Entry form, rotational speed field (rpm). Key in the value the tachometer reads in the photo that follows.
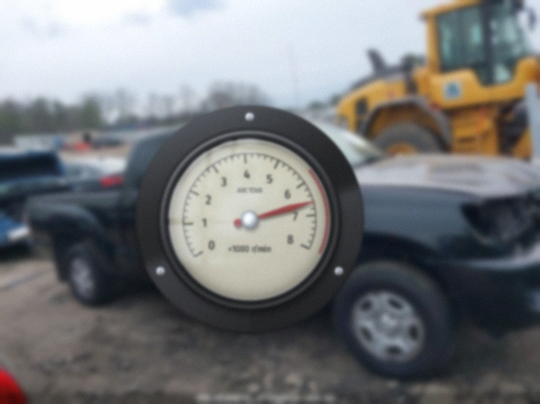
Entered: 6600 rpm
